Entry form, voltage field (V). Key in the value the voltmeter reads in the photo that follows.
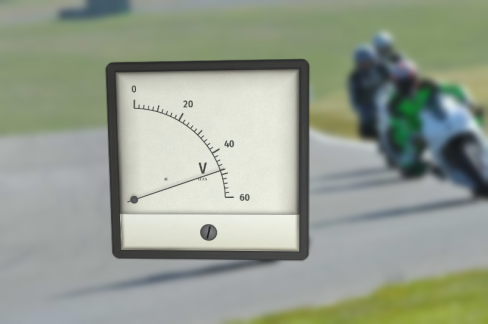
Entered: 48 V
